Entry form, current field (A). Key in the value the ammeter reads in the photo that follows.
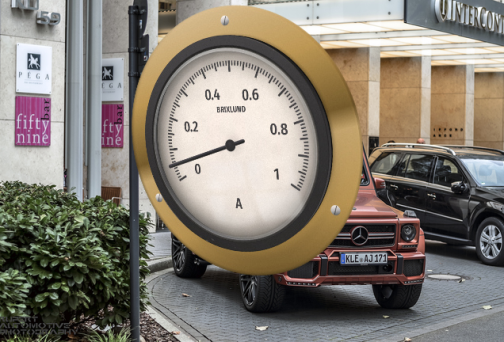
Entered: 0.05 A
